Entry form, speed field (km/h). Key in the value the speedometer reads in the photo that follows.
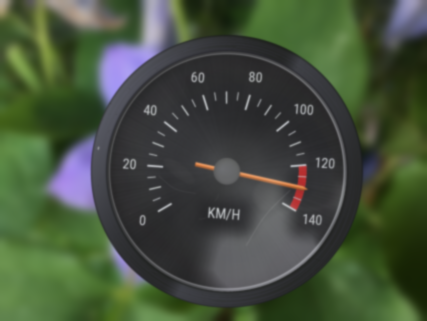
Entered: 130 km/h
